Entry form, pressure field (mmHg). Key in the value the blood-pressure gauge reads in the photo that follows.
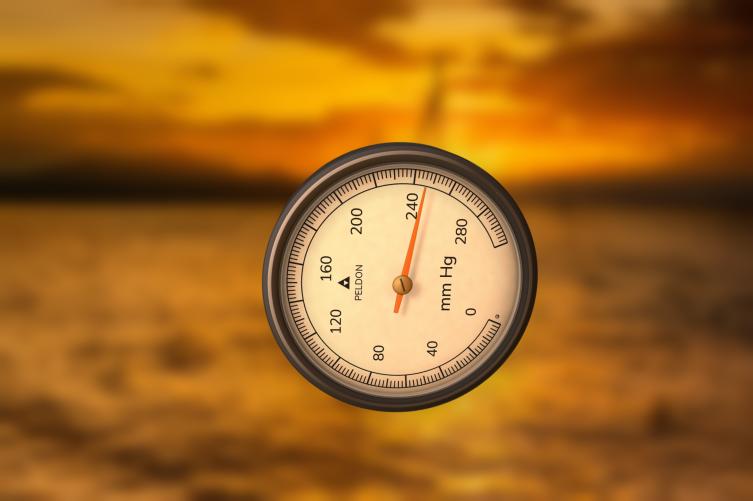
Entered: 246 mmHg
